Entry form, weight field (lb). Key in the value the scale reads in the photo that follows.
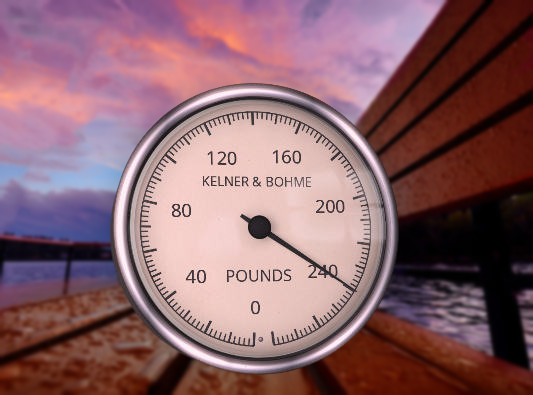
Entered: 240 lb
